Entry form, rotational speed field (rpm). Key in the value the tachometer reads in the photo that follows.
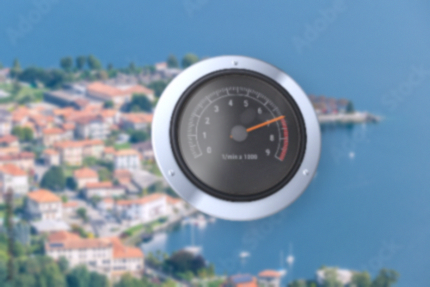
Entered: 7000 rpm
